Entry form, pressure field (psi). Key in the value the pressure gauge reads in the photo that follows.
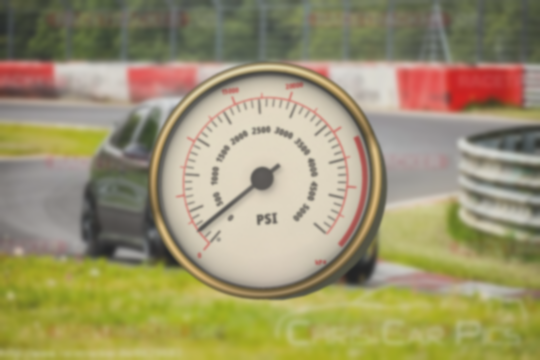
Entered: 200 psi
